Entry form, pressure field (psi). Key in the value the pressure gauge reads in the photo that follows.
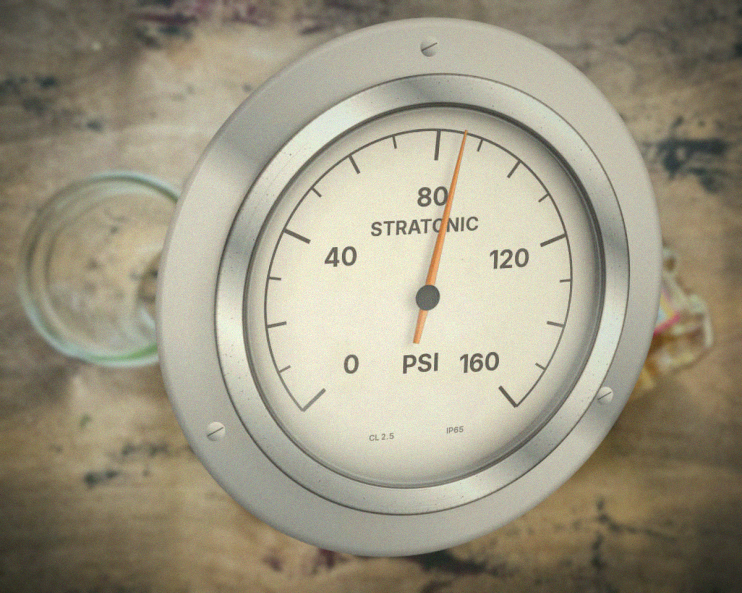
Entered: 85 psi
